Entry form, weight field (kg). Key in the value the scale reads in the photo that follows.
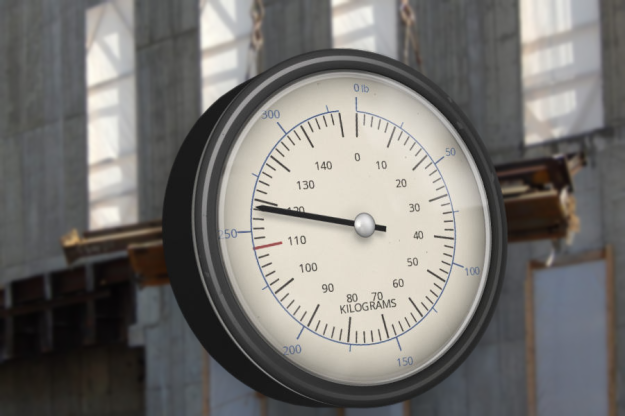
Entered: 118 kg
